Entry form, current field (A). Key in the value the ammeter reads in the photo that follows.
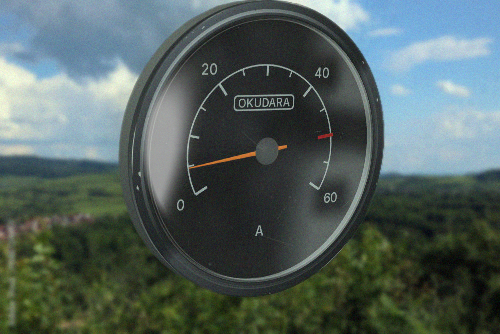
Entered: 5 A
